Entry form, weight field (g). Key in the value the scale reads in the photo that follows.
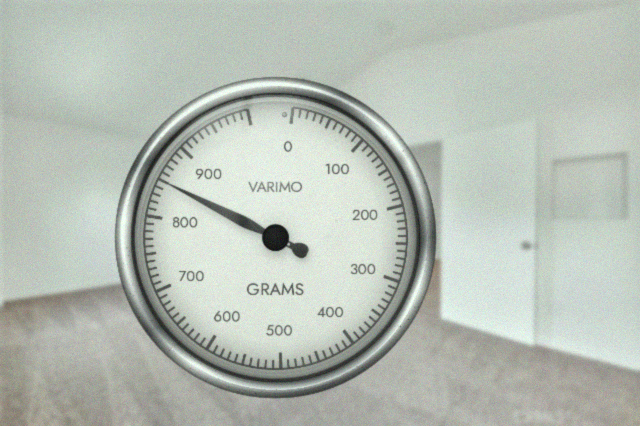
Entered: 850 g
